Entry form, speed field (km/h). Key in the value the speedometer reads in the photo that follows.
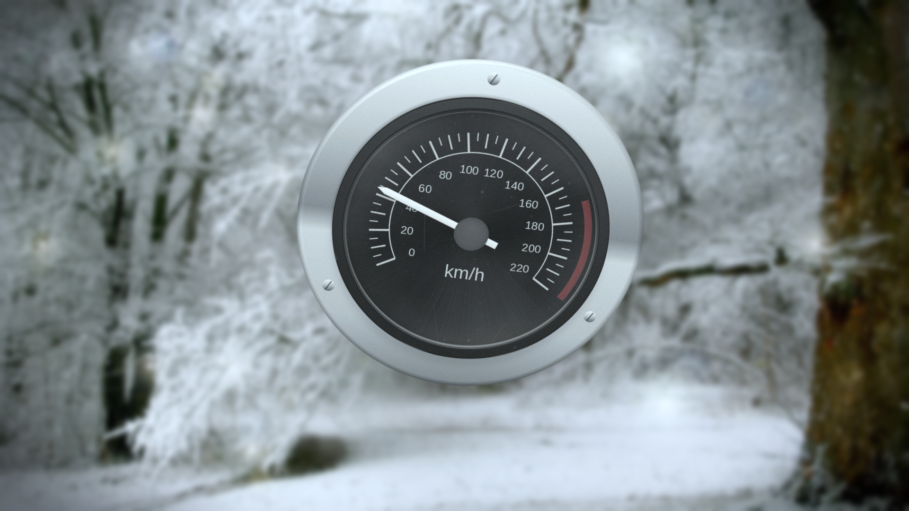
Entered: 45 km/h
